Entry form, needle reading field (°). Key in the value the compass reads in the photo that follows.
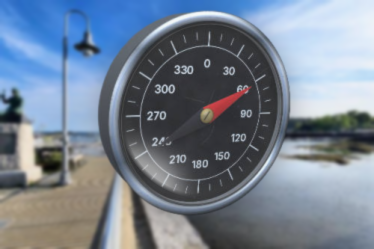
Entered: 60 °
